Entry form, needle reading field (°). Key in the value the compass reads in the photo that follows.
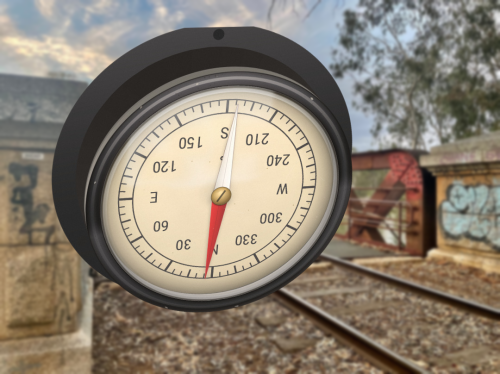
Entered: 5 °
